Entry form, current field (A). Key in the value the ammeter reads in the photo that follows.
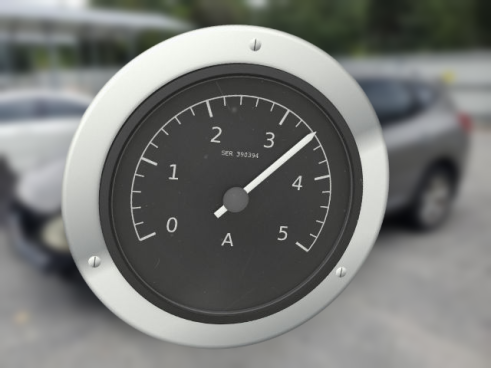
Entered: 3.4 A
